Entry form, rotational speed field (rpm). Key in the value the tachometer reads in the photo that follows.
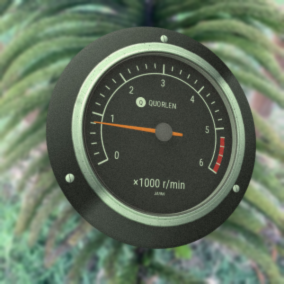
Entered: 800 rpm
